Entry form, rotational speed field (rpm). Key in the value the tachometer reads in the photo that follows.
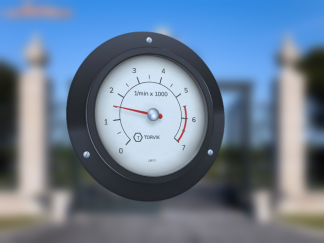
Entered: 1500 rpm
